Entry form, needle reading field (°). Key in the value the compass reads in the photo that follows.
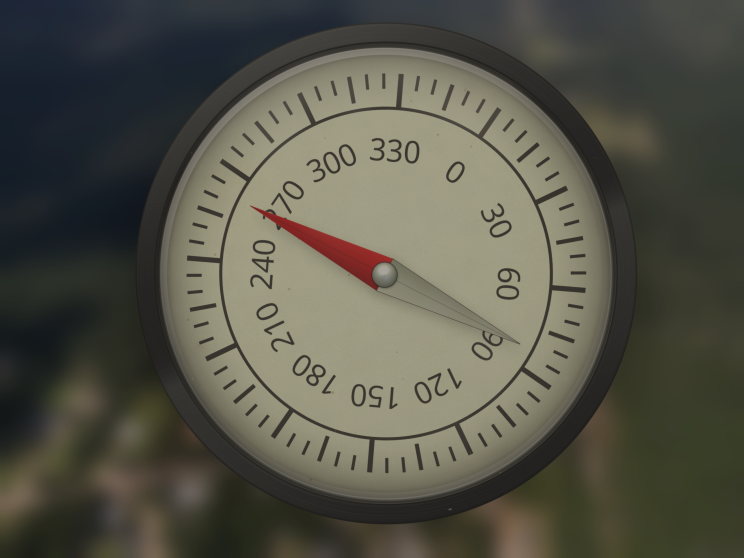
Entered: 262.5 °
